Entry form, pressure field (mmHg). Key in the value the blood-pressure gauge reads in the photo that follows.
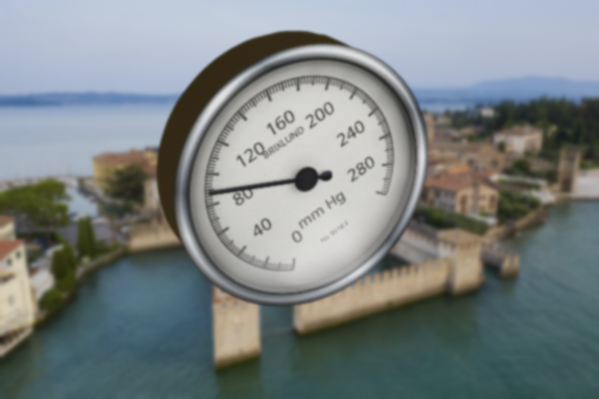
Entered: 90 mmHg
